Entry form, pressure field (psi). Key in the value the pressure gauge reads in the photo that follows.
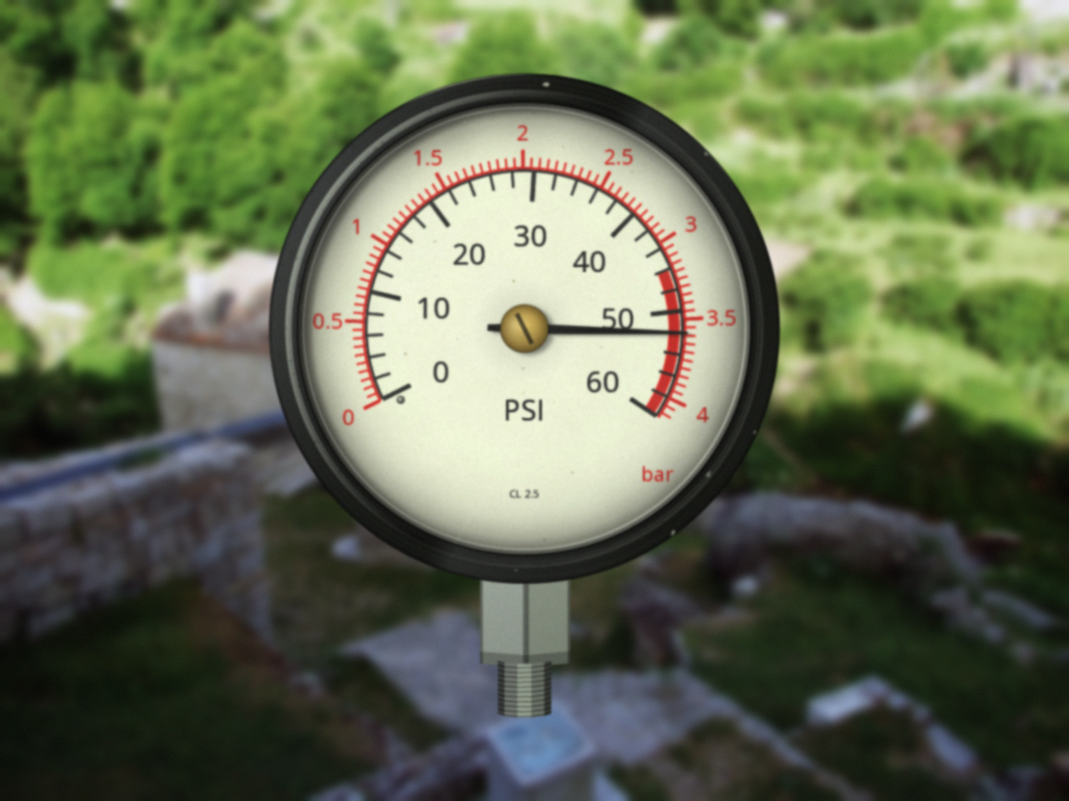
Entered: 52 psi
